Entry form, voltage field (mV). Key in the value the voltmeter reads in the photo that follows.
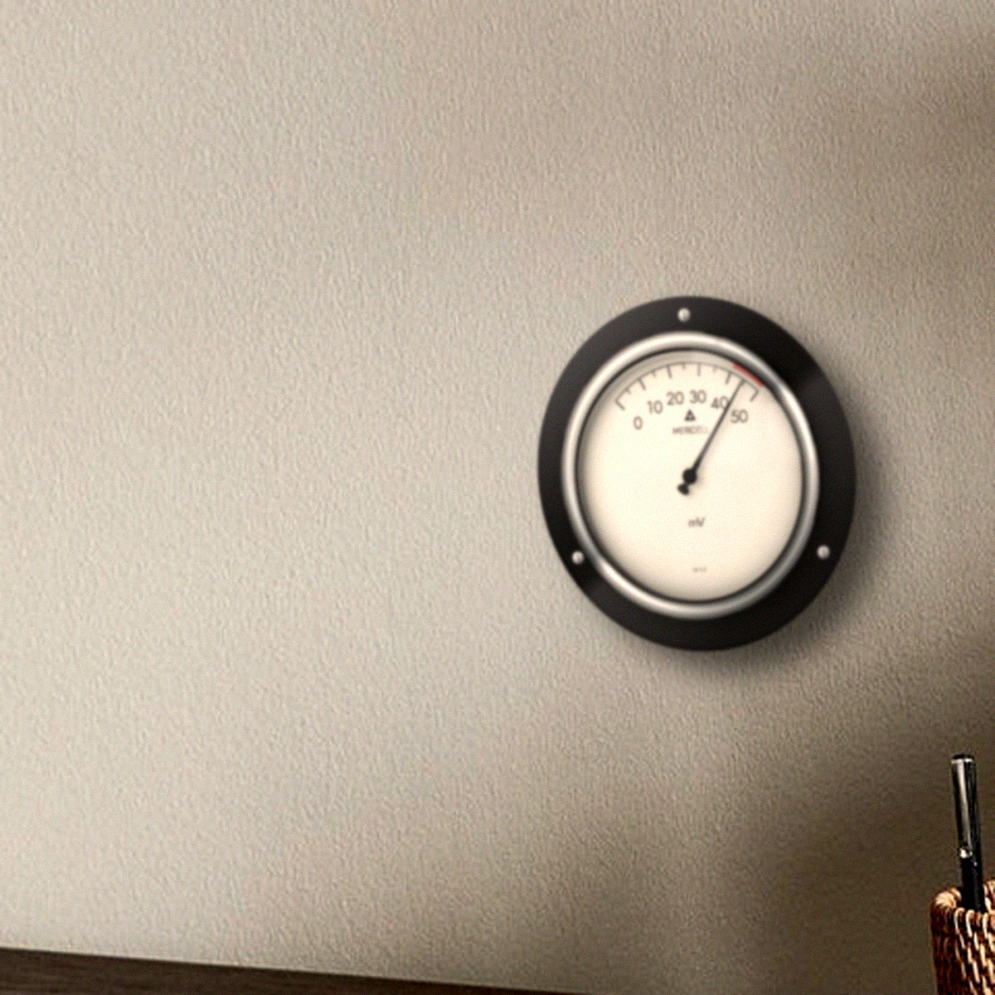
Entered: 45 mV
